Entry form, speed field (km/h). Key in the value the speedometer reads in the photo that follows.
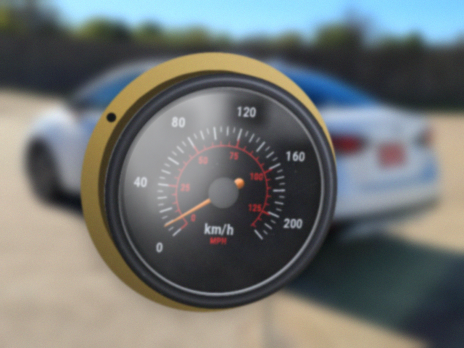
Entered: 10 km/h
